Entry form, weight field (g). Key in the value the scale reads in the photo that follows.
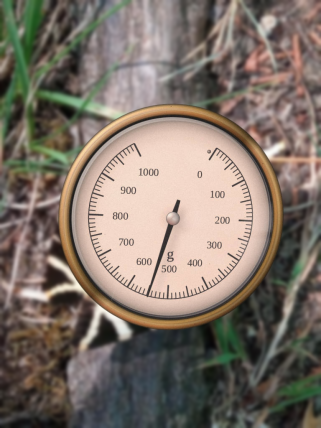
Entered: 550 g
